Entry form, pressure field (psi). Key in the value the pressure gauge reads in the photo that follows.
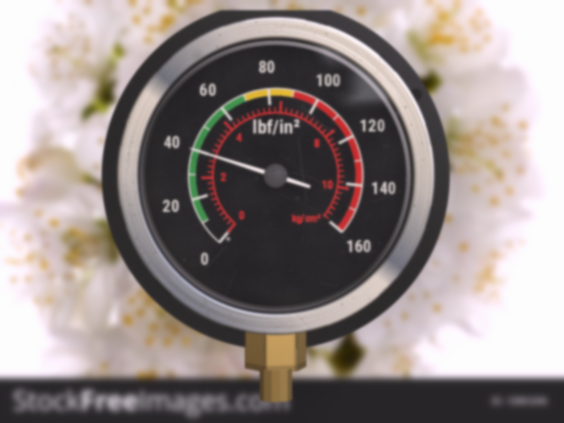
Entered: 40 psi
